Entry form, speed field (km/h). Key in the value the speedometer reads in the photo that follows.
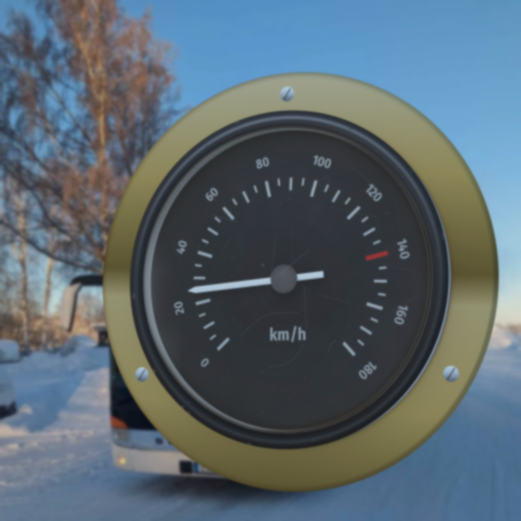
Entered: 25 km/h
